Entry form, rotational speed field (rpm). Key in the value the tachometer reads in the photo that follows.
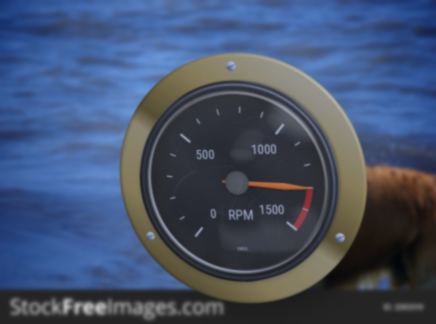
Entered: 1300 rpm
